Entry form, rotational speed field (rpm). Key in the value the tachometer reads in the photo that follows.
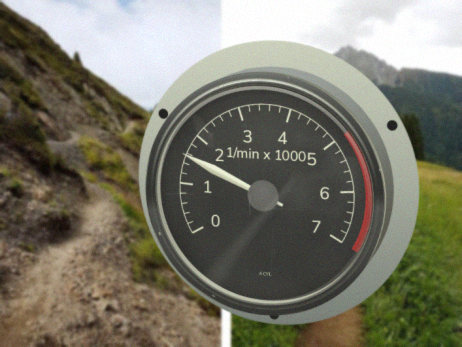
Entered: 1600 rpm
